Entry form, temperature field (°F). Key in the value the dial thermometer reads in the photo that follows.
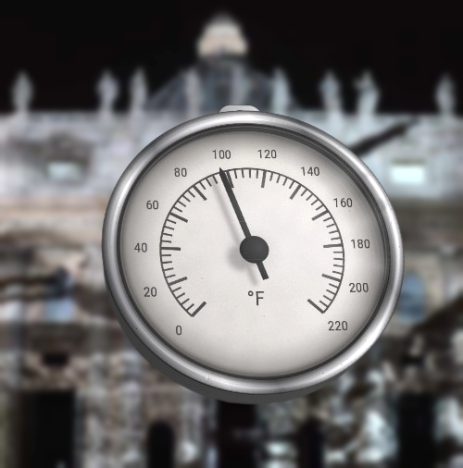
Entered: 96 °F
